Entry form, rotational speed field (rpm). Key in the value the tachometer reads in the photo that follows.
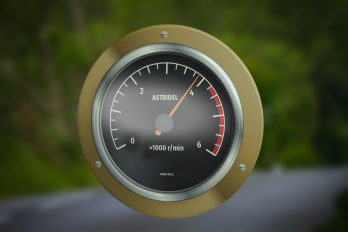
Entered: 3875 rpm
